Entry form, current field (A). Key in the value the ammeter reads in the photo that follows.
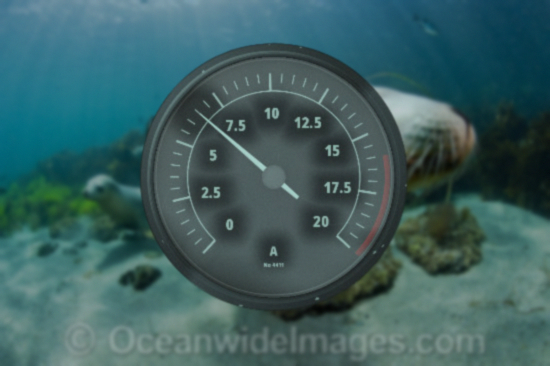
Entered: 6.5 A
